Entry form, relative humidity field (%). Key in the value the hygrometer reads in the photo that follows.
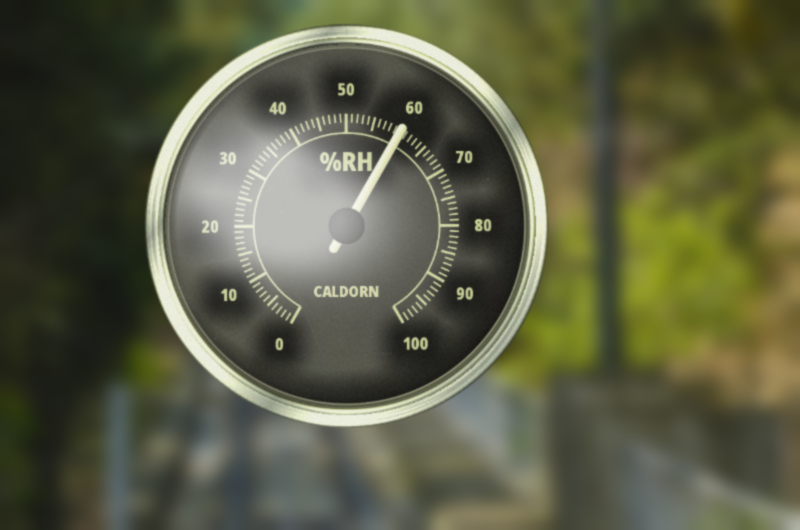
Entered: 60 %
